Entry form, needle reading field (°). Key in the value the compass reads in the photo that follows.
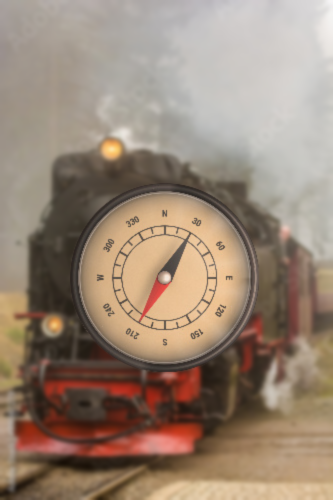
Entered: 210 °
